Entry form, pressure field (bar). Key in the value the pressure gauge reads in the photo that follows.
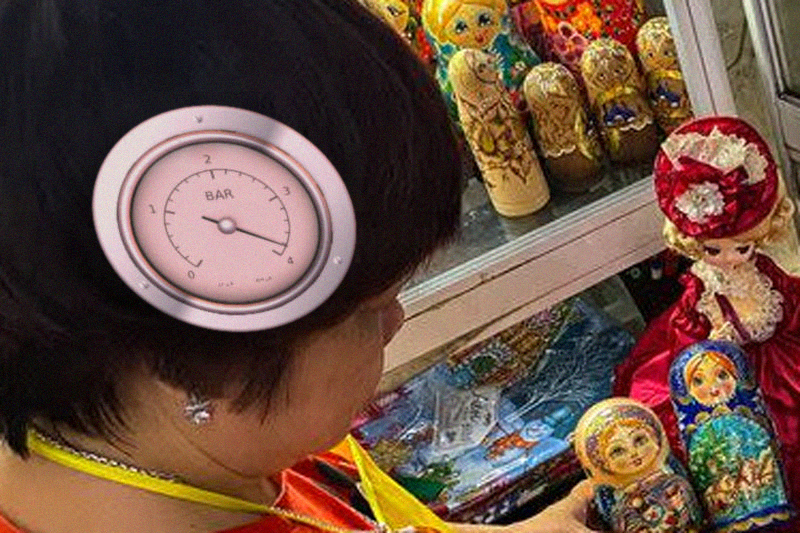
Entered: 3.8 bar
